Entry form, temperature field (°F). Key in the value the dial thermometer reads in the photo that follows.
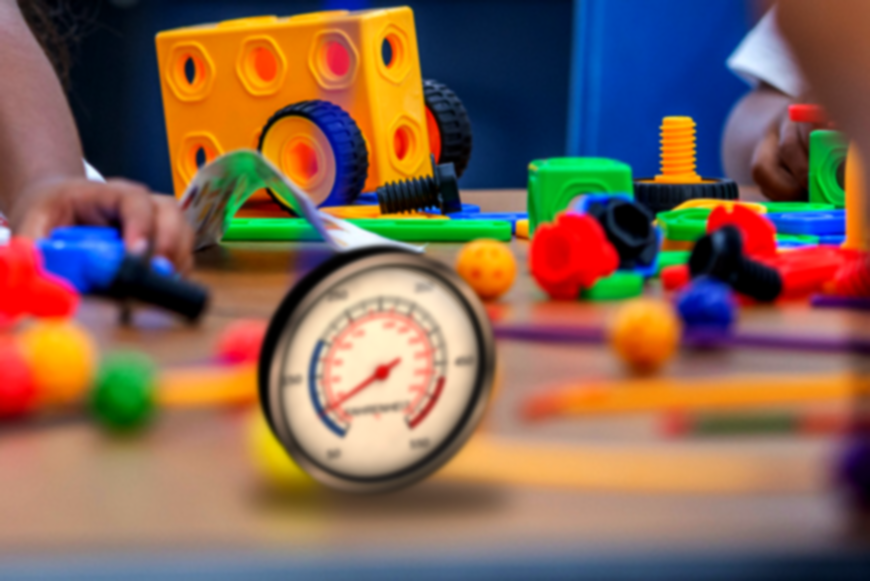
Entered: 100 °F
